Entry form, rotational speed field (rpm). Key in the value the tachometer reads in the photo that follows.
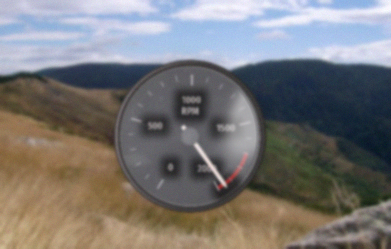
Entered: 1950 rpm
